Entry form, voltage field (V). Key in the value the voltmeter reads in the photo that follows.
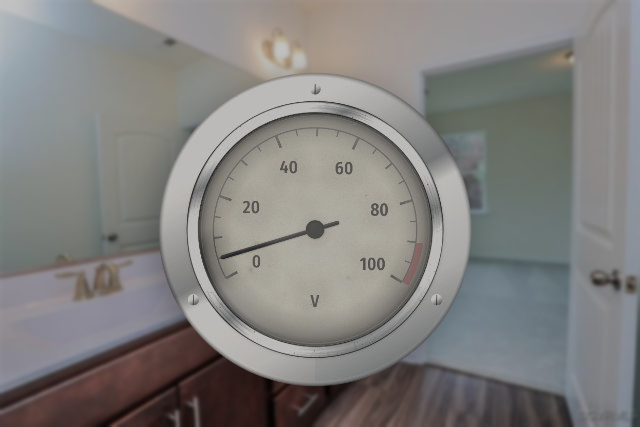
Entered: 5 V
